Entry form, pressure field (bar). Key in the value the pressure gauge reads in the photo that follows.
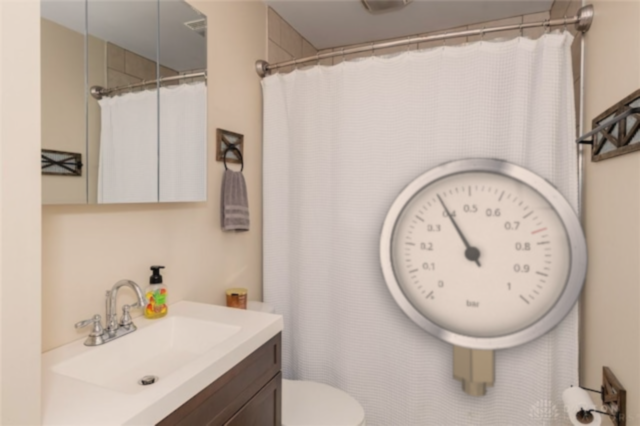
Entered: 0.4 bar
